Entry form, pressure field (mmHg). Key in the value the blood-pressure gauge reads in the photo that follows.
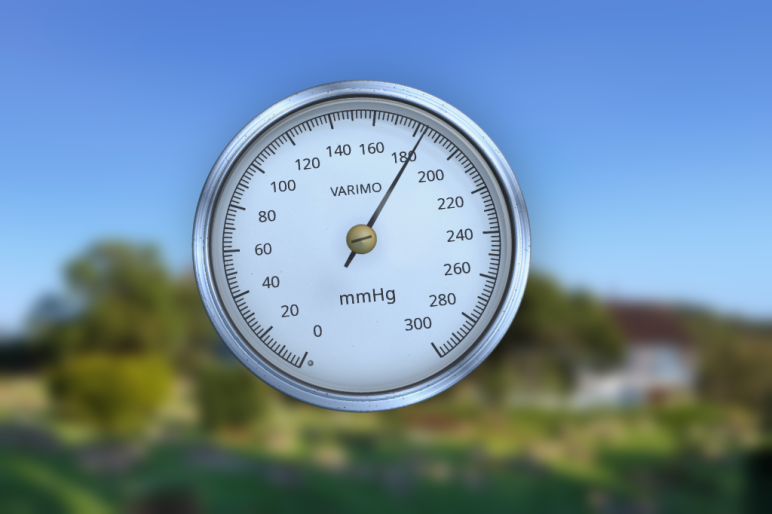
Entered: 184 mmHg
